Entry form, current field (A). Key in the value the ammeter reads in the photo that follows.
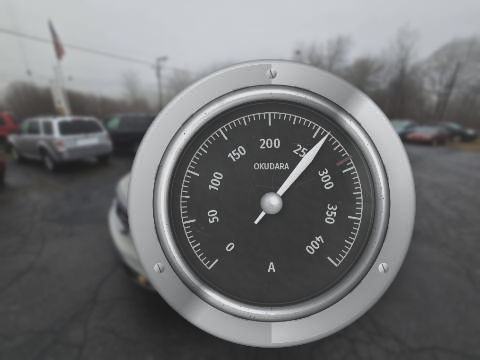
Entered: 260 A
